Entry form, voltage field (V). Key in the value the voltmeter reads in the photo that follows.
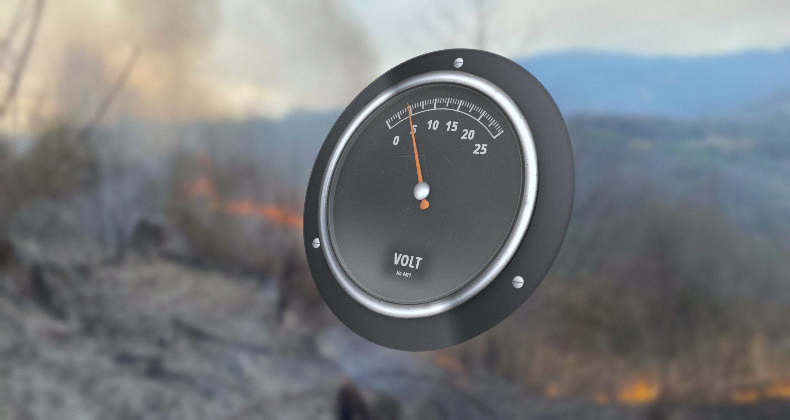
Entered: 5 V
